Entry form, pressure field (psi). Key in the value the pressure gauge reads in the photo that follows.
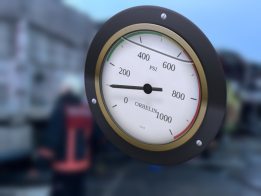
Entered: 100 psi
